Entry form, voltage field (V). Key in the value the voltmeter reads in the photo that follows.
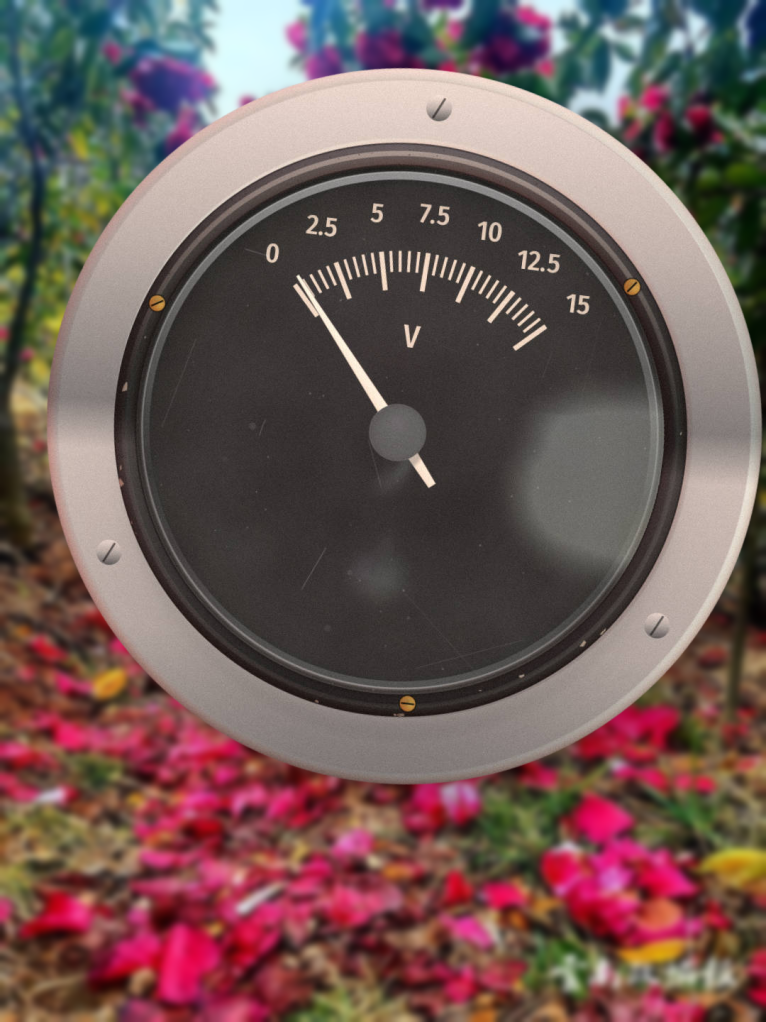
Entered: 0.5 V
